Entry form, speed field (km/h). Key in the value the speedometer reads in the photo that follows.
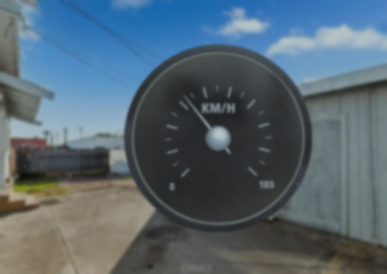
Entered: 65 km/h
